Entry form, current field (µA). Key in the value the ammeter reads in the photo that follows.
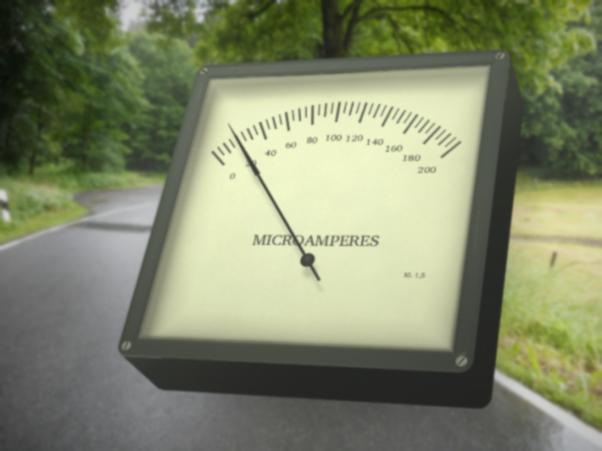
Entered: 20 µA
